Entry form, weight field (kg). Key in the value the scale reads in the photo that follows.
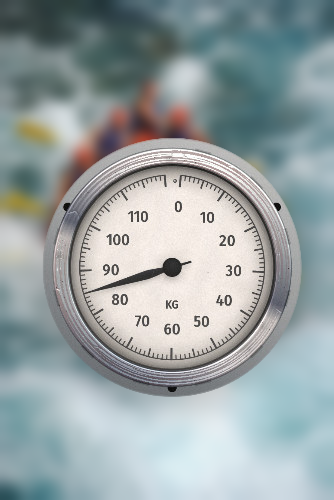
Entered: 85 kg
